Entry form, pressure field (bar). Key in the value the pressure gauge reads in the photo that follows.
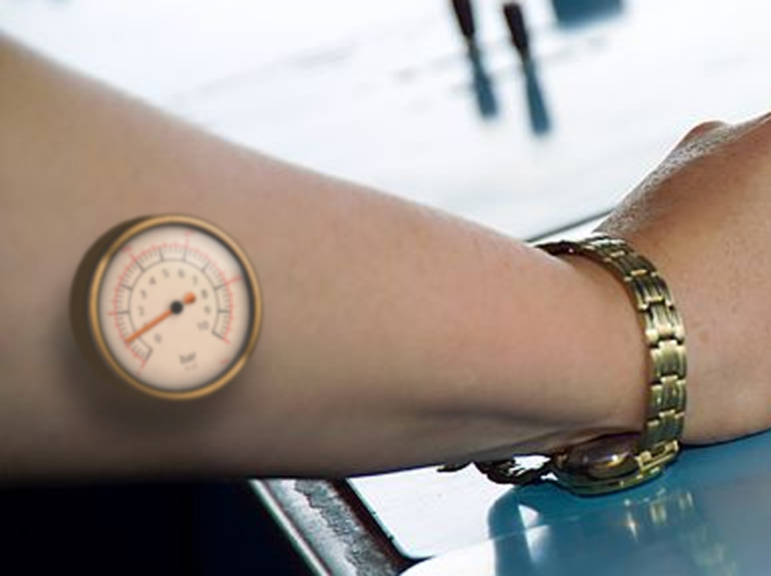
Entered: 1 bar
